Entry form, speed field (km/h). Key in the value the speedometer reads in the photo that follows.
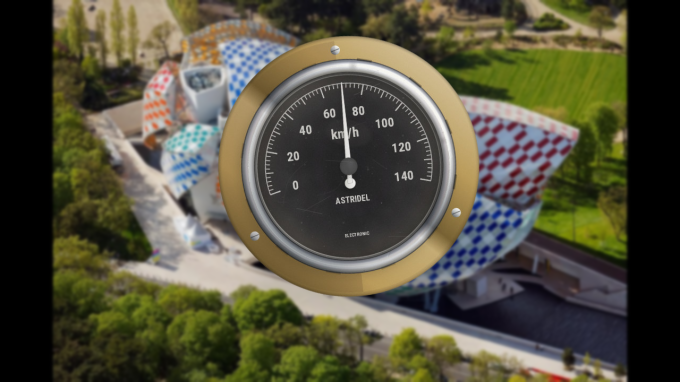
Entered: 70 km/h
